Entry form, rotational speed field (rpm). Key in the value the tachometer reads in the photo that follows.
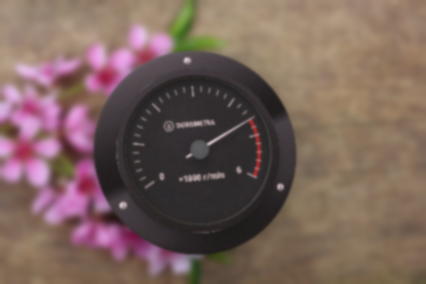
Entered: 4600 rpm
